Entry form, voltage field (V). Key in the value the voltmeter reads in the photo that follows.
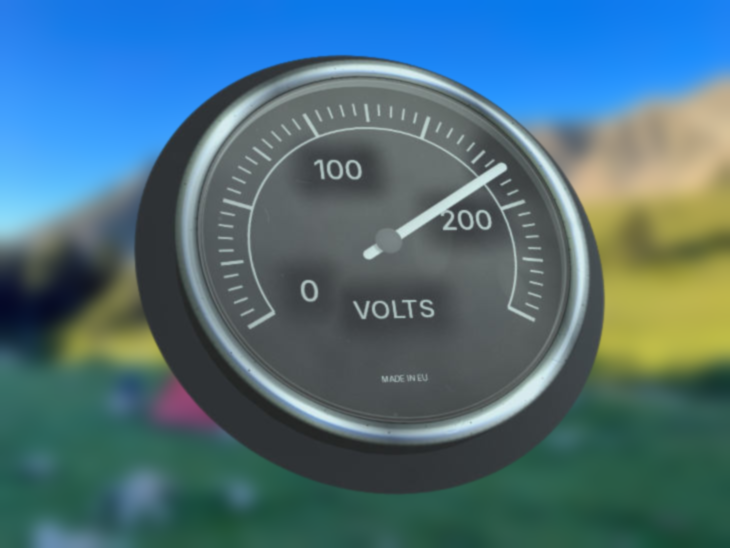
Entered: 185 V
